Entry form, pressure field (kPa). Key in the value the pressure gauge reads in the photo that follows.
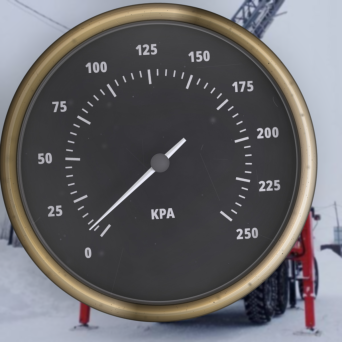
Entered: 7.5 kPa
